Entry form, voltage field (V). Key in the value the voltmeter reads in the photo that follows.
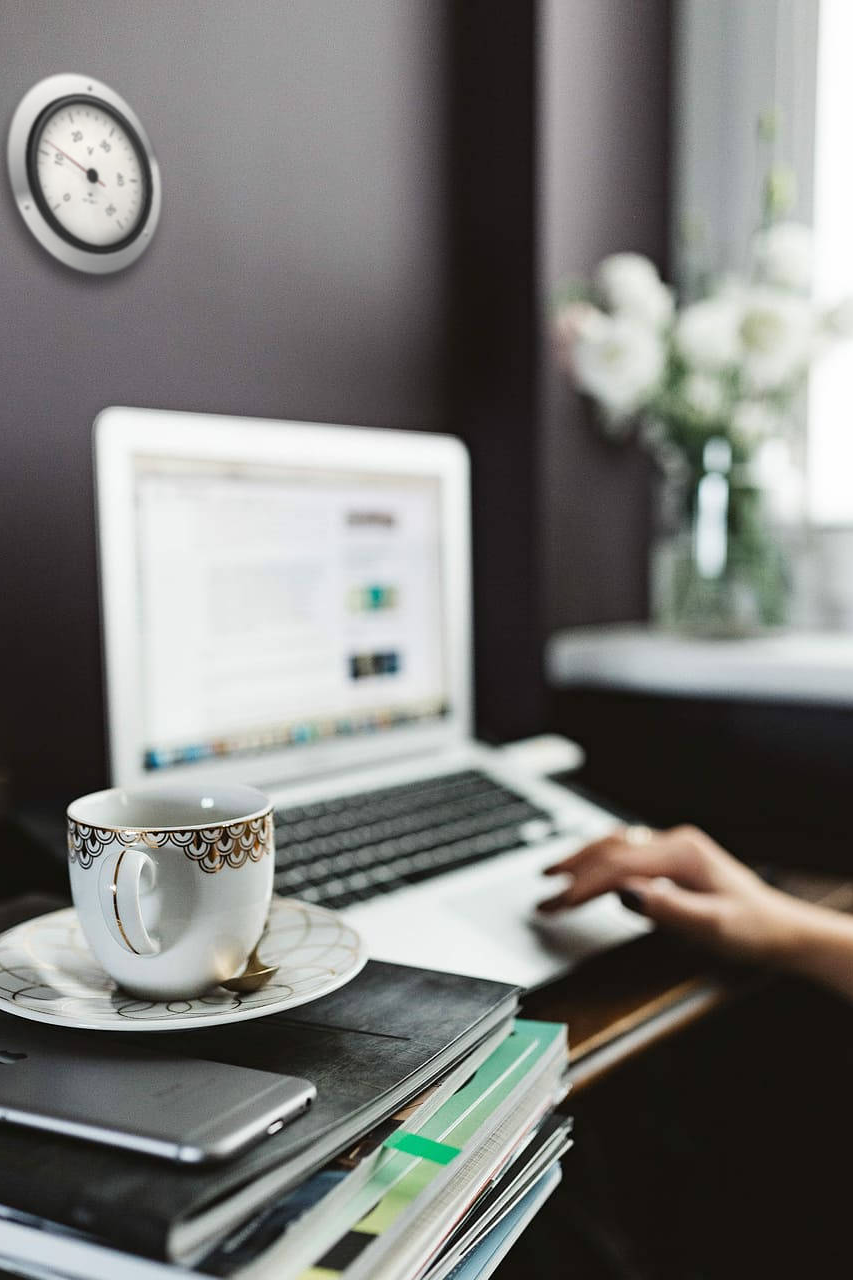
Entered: 12 V
